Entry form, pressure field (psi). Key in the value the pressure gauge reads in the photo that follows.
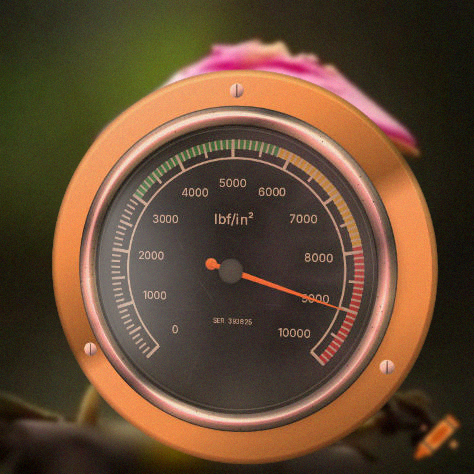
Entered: 9000 psi
